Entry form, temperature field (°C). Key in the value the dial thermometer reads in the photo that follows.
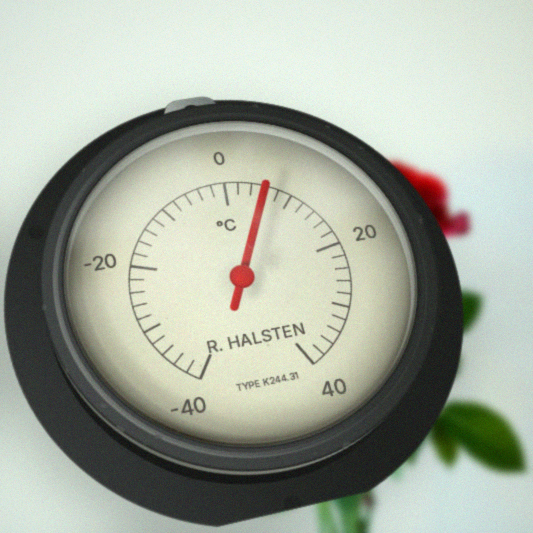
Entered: 6 °C
